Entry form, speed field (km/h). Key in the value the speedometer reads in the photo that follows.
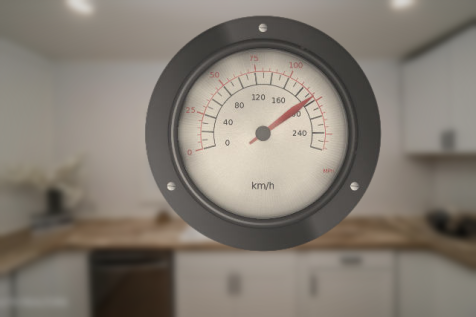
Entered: 195 km/h
